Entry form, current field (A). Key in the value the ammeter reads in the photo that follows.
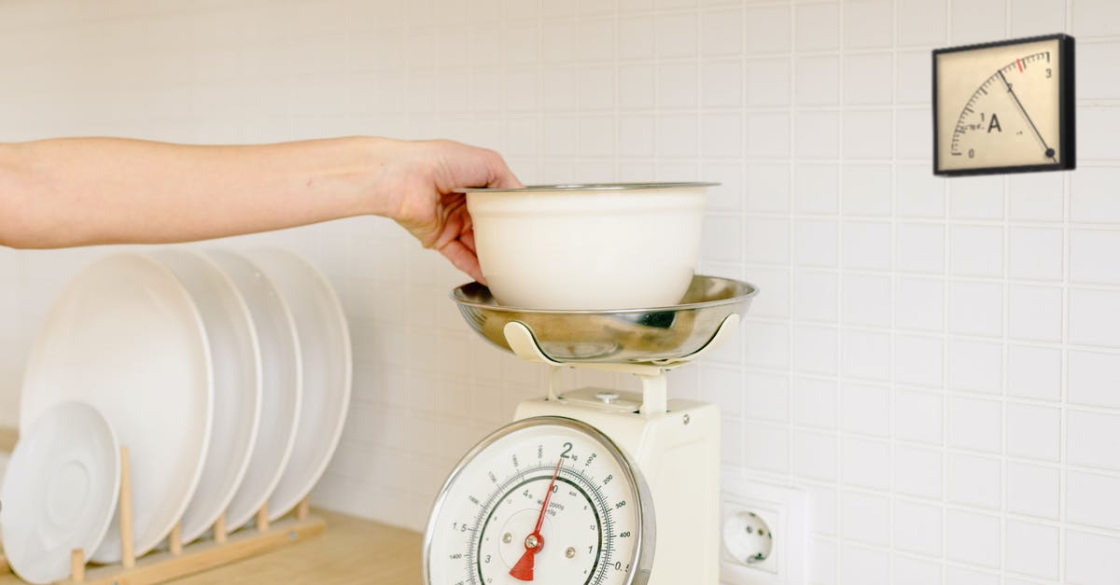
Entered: 2 A
